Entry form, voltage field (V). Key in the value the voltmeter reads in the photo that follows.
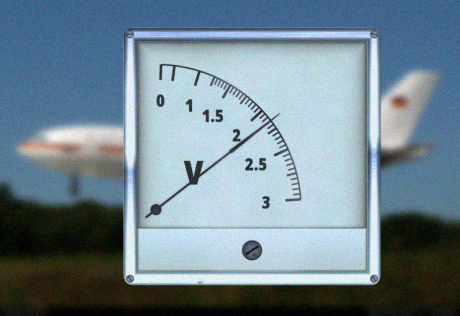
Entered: 2.15 V
